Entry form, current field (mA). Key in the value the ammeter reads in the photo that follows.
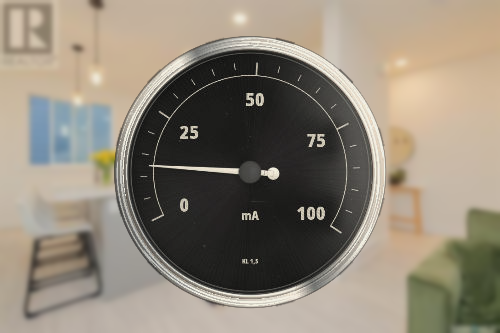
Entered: 12.5 mA
